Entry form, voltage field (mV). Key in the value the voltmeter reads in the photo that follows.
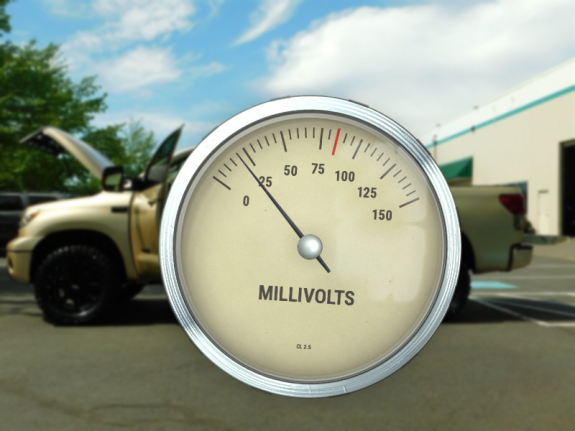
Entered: 20 mV
